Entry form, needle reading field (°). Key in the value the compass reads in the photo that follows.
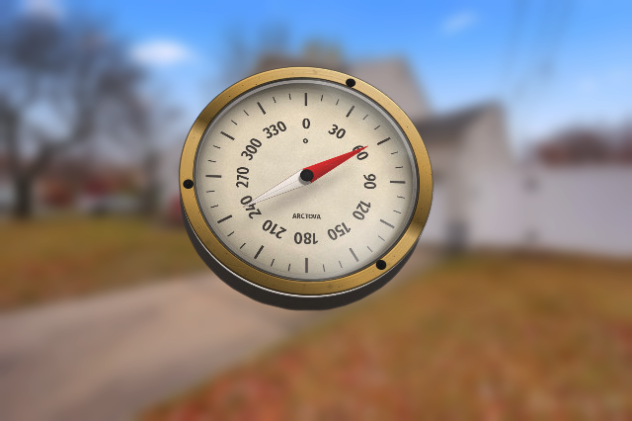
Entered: 60 °
